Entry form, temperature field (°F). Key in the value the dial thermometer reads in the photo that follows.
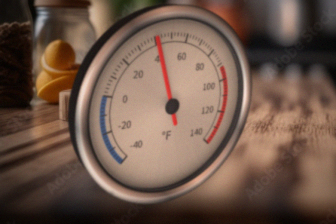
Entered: 40 °F
